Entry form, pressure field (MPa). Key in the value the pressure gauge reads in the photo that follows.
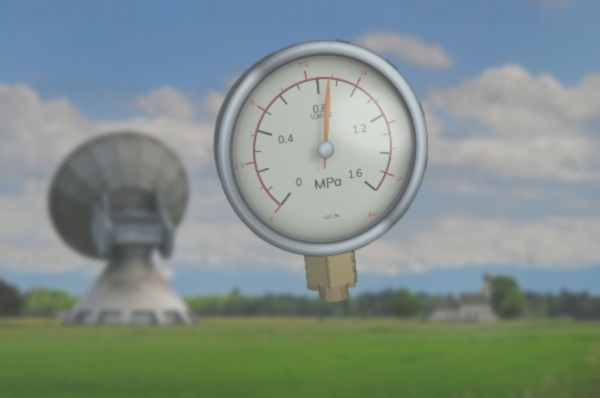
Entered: 0.85 MPa
